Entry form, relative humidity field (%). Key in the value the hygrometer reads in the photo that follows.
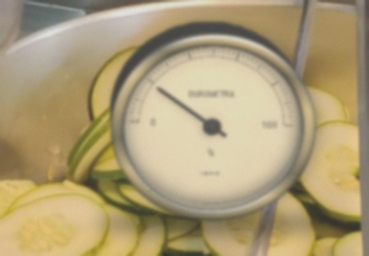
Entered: 20 %
